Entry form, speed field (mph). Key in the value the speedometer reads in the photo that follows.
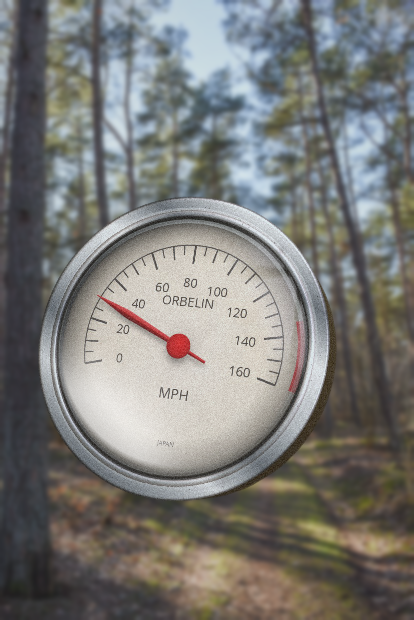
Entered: 30 mph
